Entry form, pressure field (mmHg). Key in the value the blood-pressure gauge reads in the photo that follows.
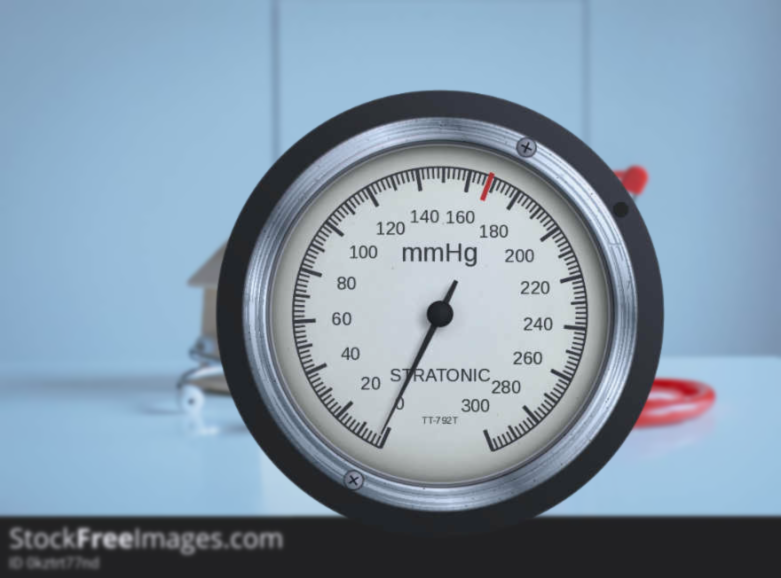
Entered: 2 mmHg
